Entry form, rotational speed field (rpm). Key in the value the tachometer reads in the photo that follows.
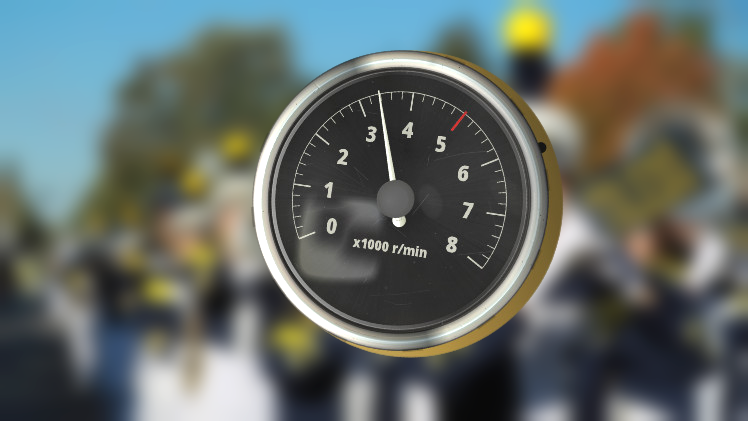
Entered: 3400 rpm
